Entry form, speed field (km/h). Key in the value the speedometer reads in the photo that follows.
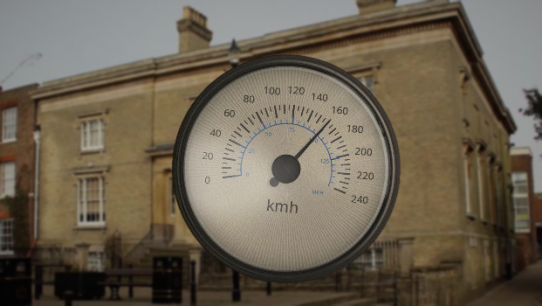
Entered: 160 km/h
